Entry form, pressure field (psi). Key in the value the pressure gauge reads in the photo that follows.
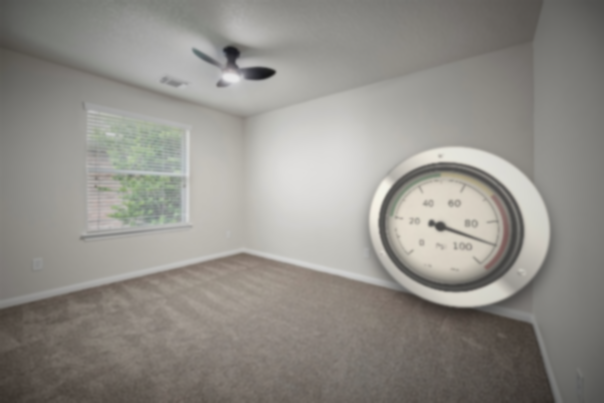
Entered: 90 psi
